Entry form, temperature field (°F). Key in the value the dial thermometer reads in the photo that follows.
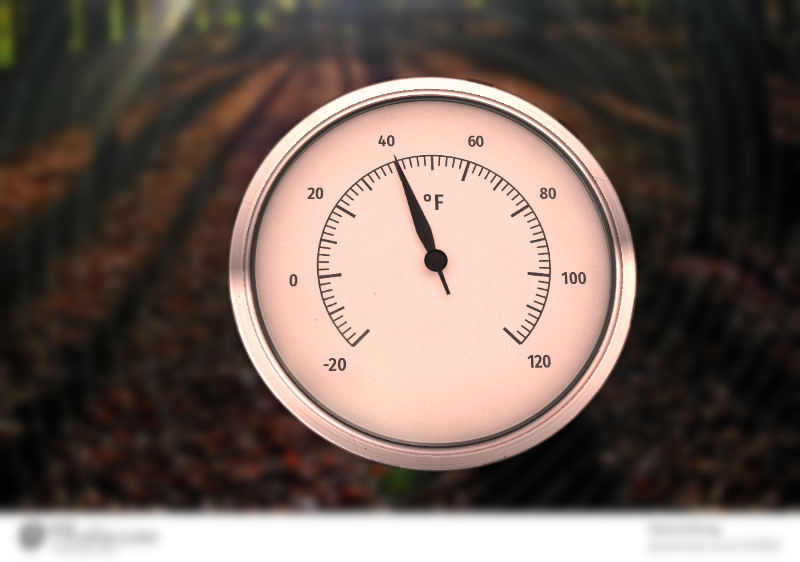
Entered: 40 °F
